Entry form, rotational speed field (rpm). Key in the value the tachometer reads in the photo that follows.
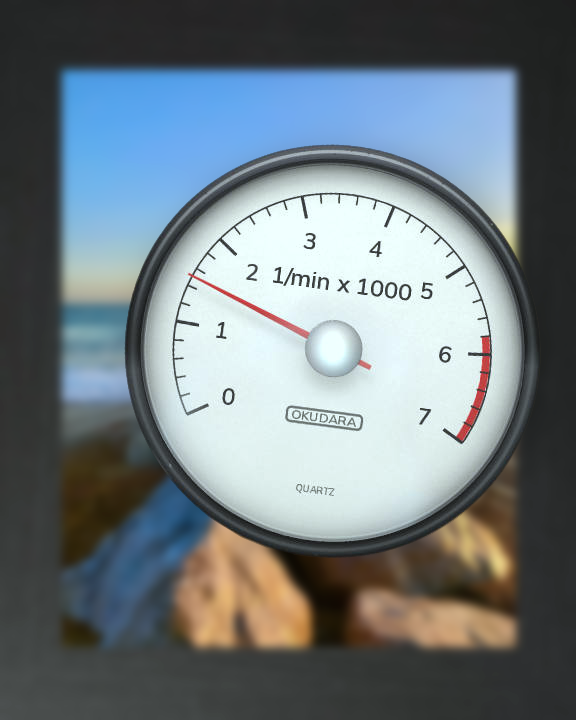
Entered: 1500 rpm
